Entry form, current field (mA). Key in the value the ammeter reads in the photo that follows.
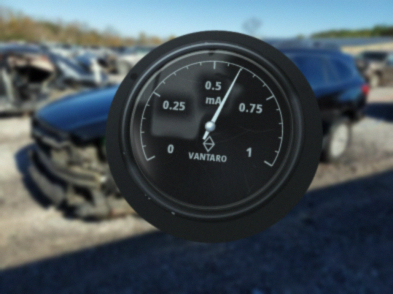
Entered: 0.6 mA
